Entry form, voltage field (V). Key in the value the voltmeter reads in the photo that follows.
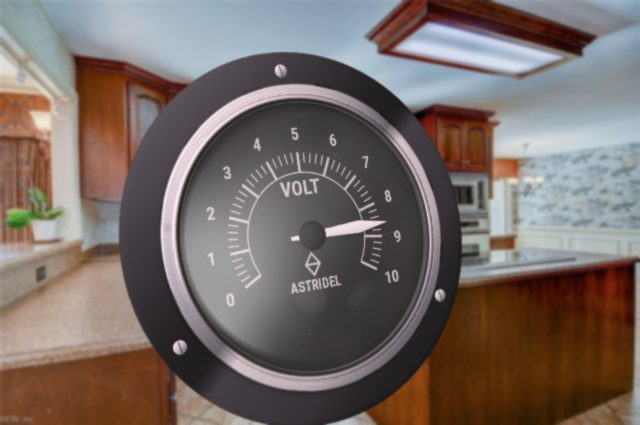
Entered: 8.6 V
